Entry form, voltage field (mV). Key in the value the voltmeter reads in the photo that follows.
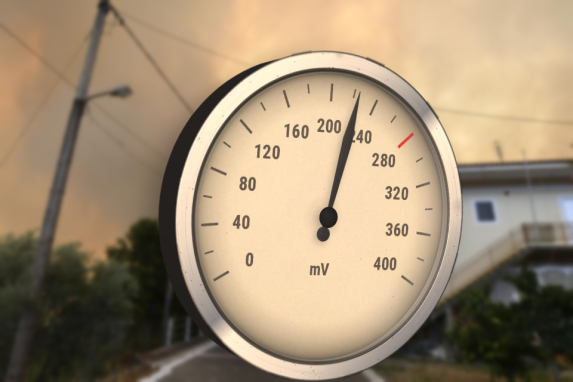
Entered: 220 mV
